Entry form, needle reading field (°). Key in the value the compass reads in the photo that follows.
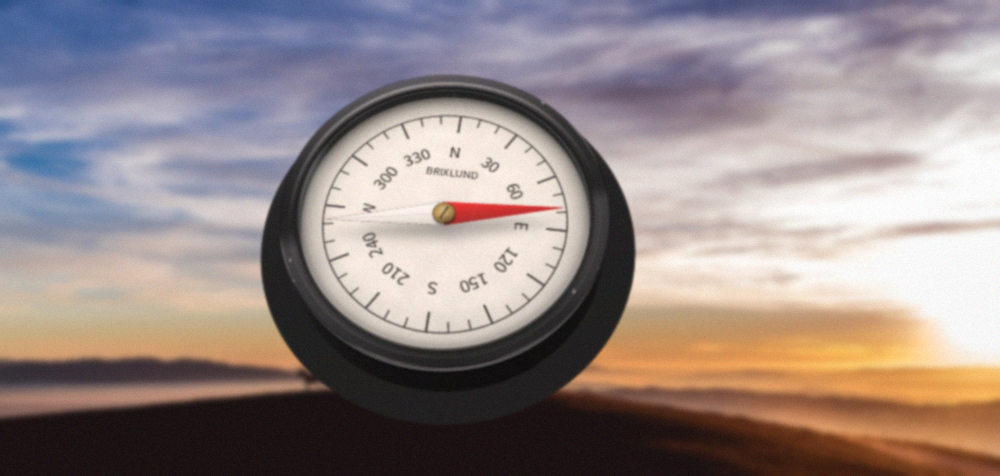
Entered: 80 °
